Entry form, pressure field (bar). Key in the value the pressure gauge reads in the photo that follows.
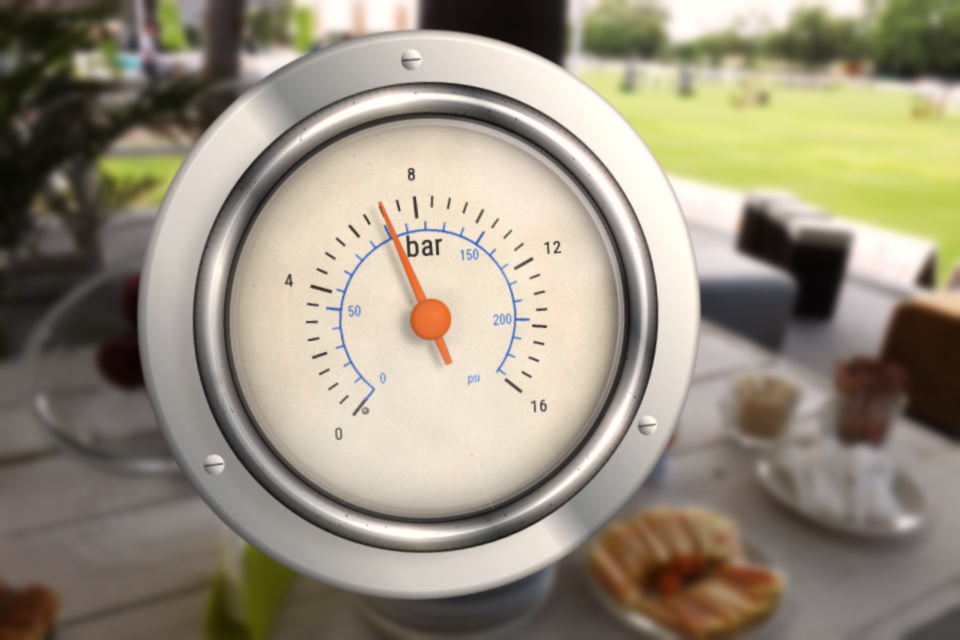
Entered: 7 bar
